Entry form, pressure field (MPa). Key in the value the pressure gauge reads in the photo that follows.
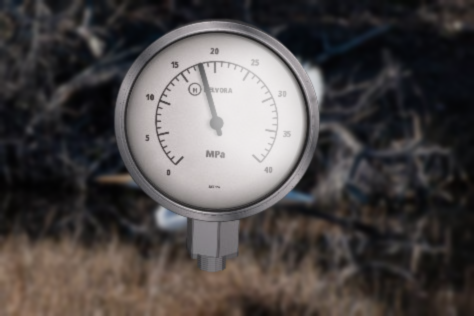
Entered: 18 MPa
